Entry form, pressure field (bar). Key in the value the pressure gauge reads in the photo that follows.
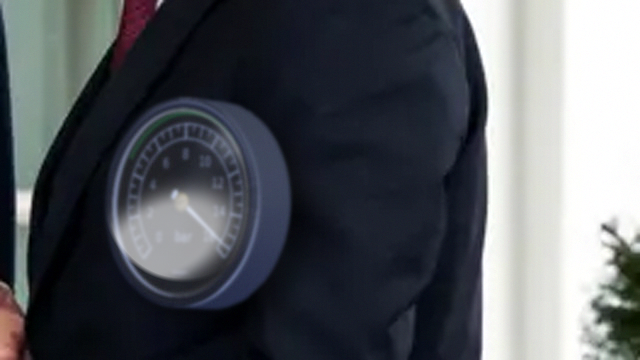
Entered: 15.5 bar
